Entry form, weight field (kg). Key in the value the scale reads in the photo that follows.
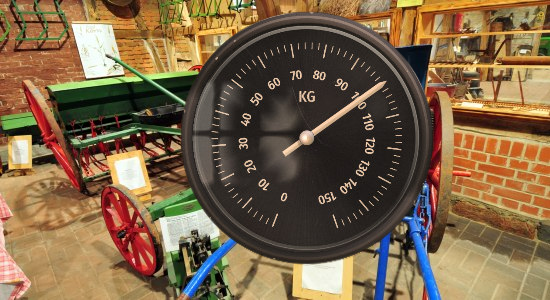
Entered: 100 kg
